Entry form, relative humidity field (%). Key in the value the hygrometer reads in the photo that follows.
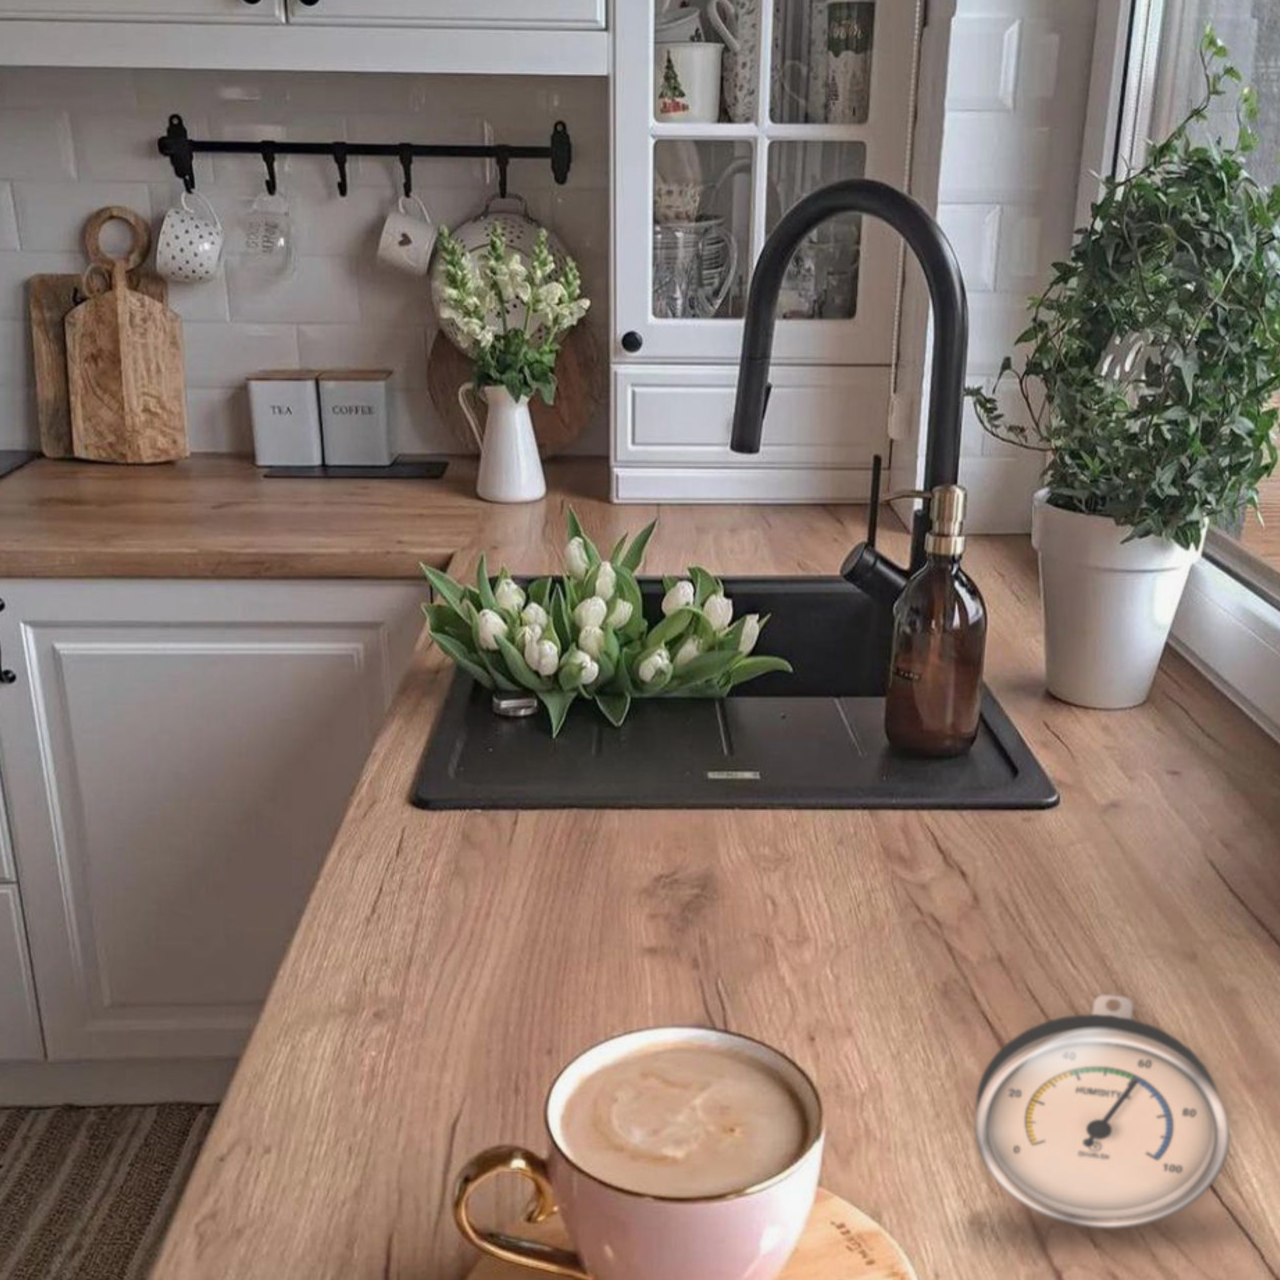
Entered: 60 %
